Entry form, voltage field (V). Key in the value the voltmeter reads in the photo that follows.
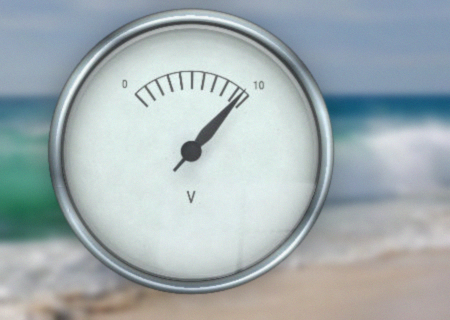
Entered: 9.5 V
